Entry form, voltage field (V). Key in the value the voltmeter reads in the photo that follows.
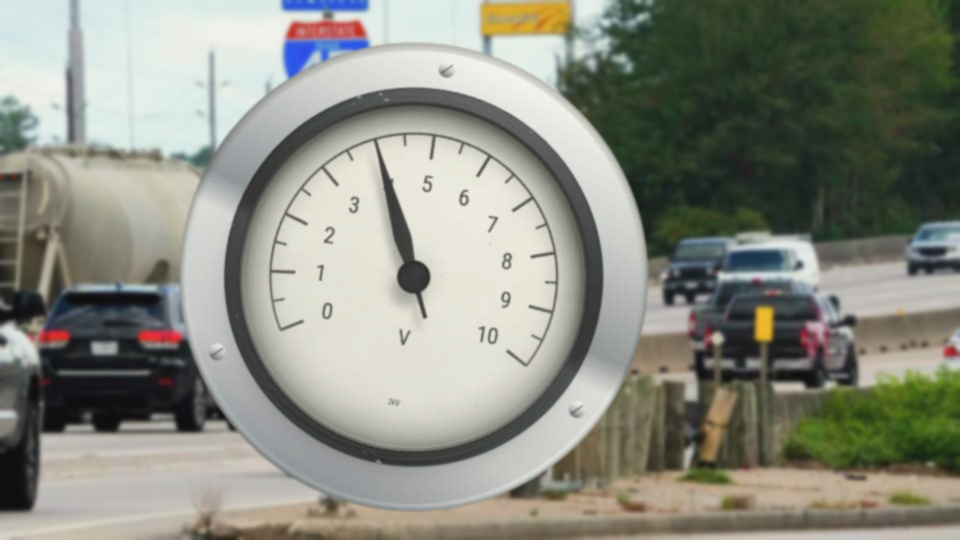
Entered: 4 V
